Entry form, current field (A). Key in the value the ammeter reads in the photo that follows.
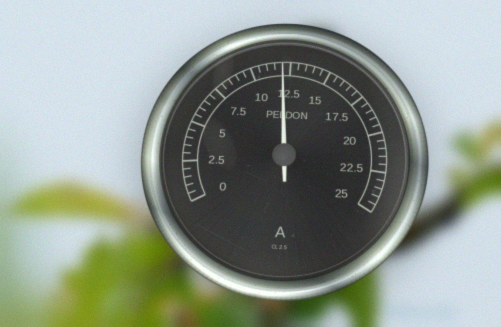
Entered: 12 A
